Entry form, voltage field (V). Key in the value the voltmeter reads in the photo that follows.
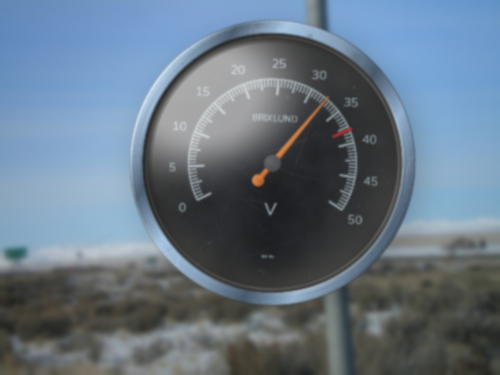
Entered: 32.5 V
